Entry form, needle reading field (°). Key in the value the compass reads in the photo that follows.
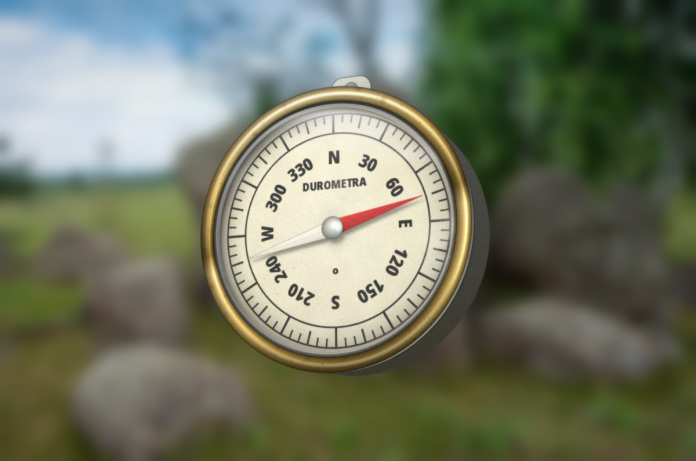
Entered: 75 °
